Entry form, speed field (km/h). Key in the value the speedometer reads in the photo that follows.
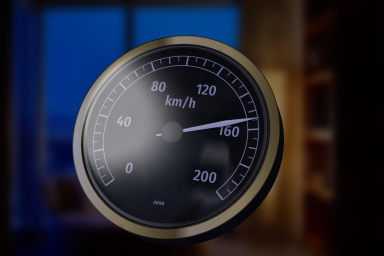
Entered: 155 km/h
